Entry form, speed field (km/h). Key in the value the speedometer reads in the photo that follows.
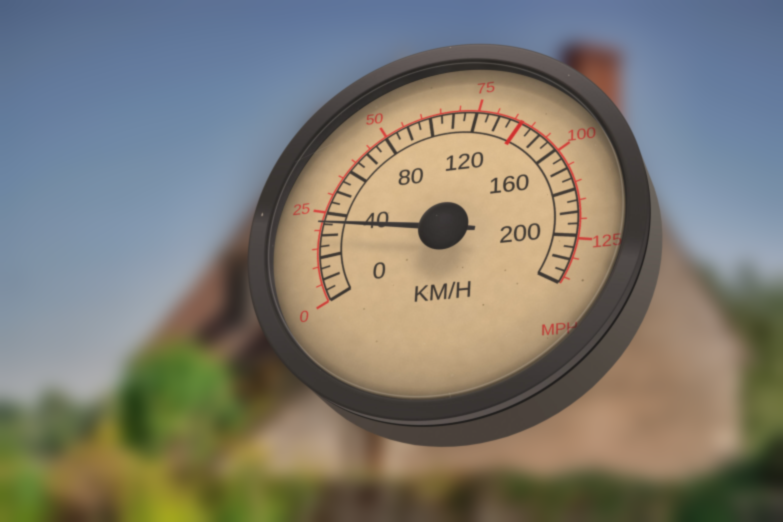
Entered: 35 km/h
